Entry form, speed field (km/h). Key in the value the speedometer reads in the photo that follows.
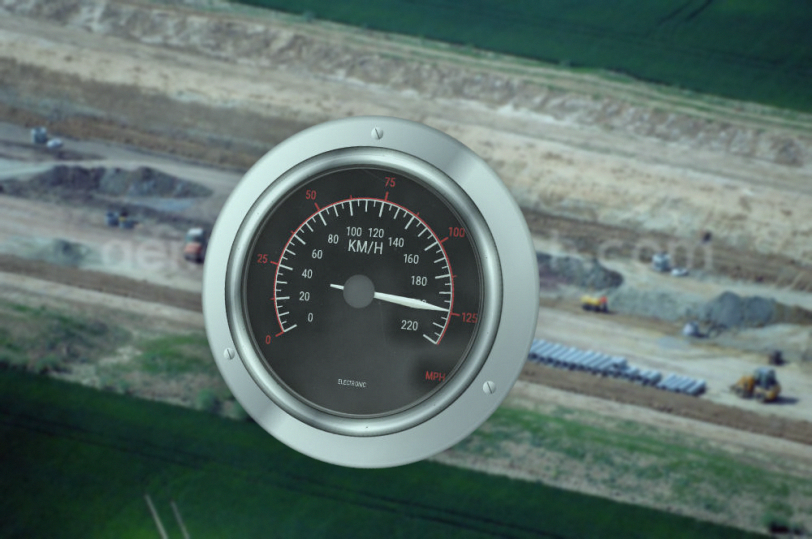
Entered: 200 km/h
